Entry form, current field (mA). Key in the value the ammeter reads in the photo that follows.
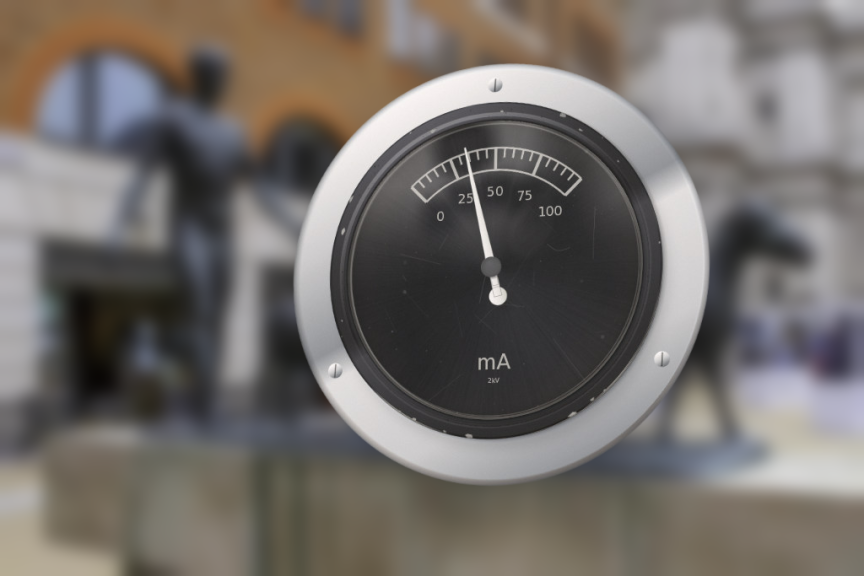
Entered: 35 mA
